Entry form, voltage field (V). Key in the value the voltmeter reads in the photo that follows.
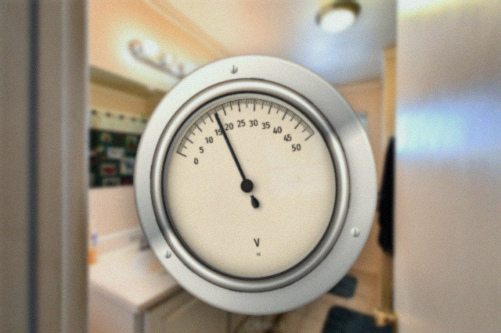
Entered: 17.5 V
